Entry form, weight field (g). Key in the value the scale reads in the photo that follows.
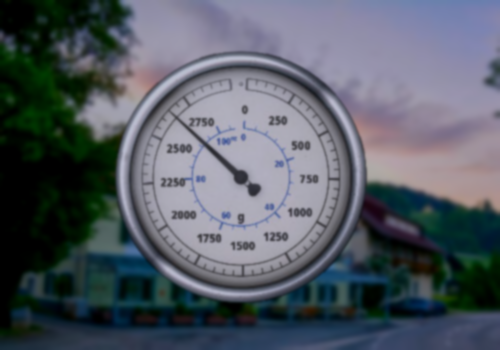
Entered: 2650 g
